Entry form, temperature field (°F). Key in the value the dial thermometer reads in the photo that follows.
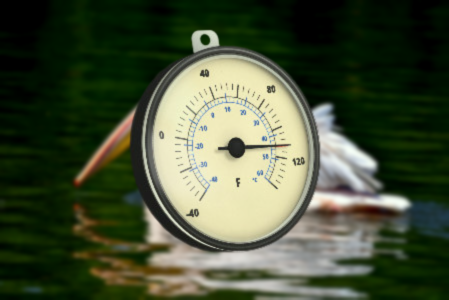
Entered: 112 °F
